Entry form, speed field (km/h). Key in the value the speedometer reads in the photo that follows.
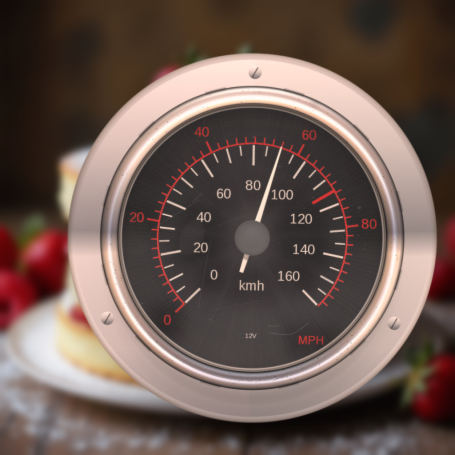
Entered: 90 km/h
